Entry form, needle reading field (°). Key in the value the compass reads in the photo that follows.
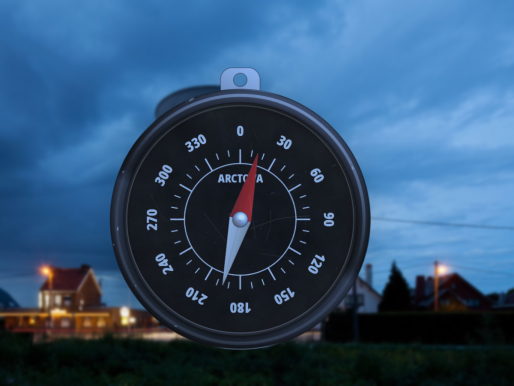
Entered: 15 °
